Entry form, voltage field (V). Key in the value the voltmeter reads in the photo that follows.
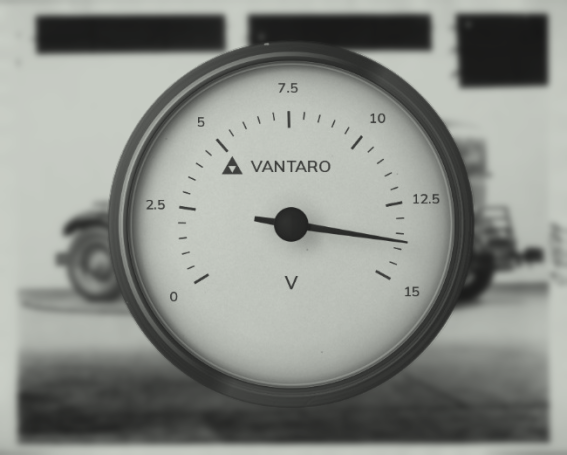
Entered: 13.75 V
